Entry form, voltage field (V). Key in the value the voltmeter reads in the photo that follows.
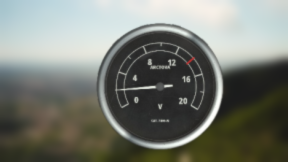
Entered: 2 V
